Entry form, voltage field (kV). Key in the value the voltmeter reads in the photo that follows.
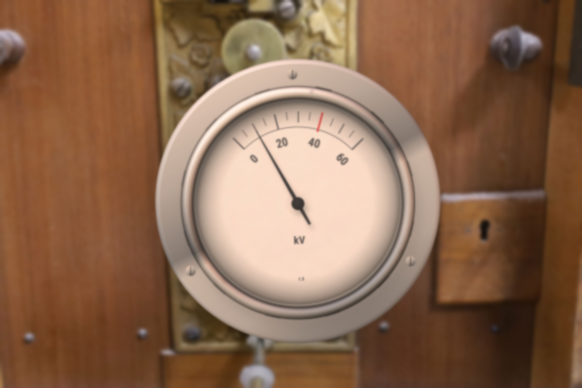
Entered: 10 kV
